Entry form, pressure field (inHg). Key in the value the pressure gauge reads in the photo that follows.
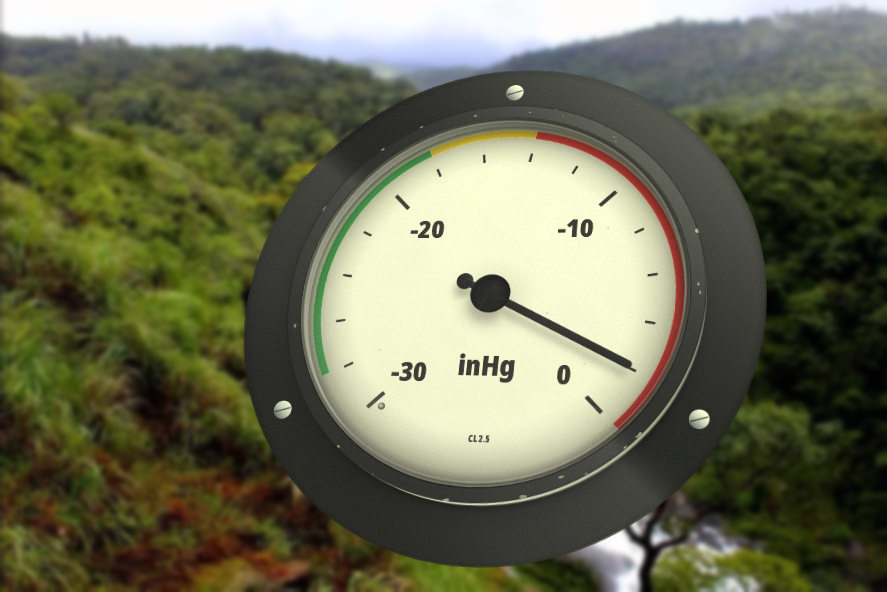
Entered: -2 inHg
